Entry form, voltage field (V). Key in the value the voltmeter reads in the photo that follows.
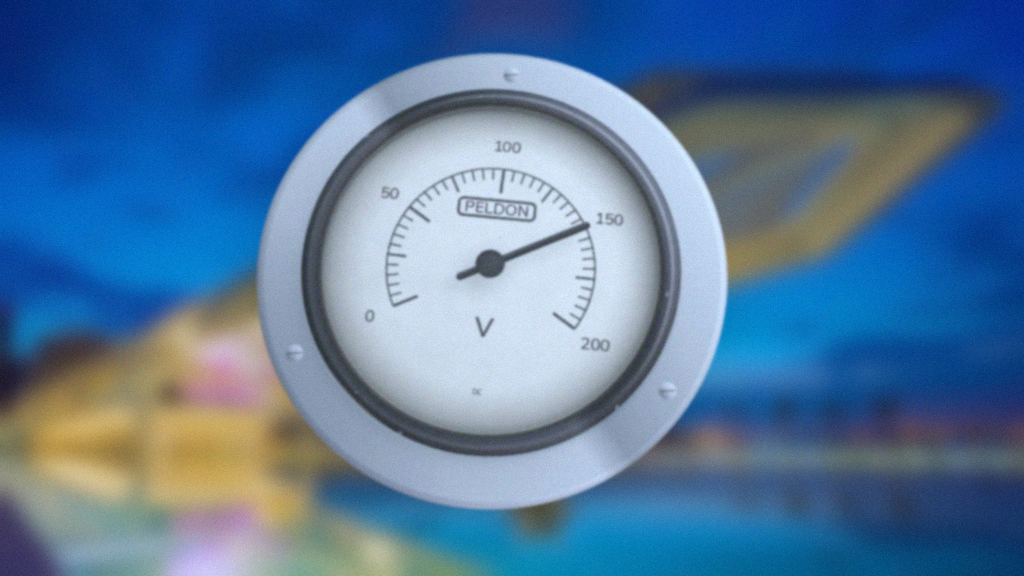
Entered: 150 V
